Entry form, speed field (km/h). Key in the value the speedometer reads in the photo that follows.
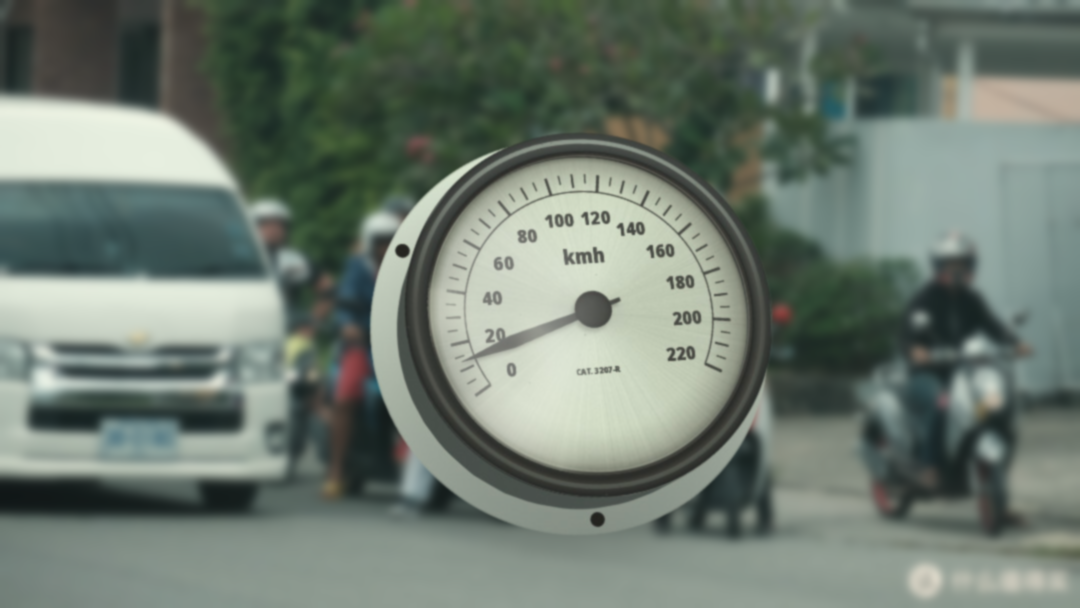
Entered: 12.5 km/h
